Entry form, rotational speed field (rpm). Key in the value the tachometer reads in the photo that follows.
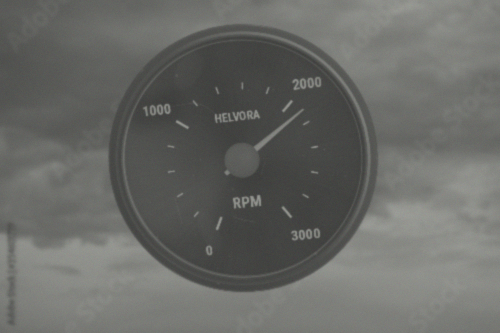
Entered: 2100 rpm
